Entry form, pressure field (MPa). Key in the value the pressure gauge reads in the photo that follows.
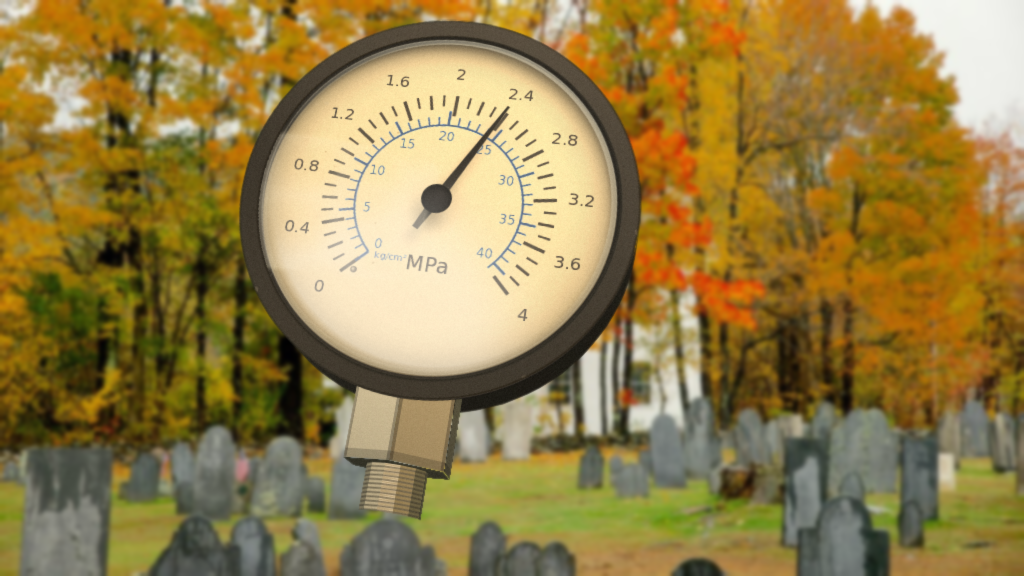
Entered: 2.4 MPa
